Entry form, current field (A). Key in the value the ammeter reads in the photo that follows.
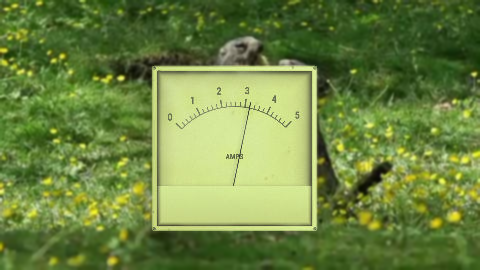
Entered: 3.2 A
